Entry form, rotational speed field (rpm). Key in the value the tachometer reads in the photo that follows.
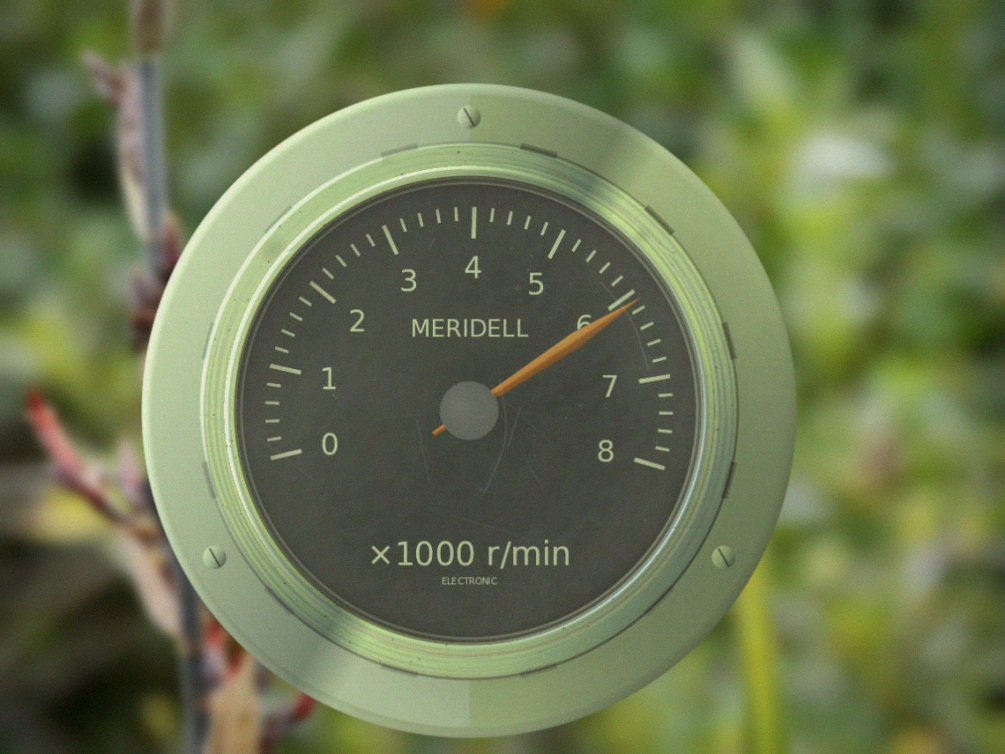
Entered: 6100 rpm
